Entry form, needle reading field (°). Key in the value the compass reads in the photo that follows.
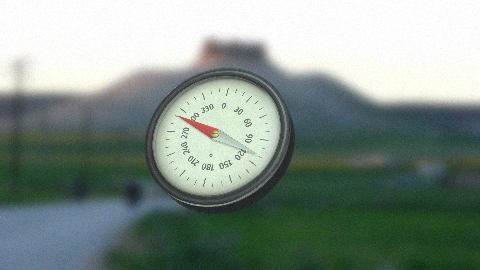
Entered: 290 °
